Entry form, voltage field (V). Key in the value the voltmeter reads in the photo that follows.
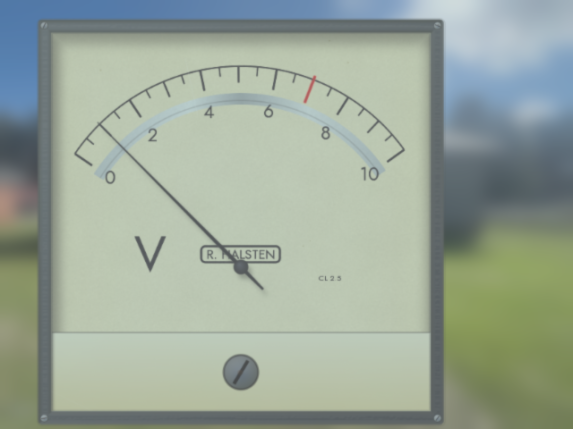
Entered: 1 V
